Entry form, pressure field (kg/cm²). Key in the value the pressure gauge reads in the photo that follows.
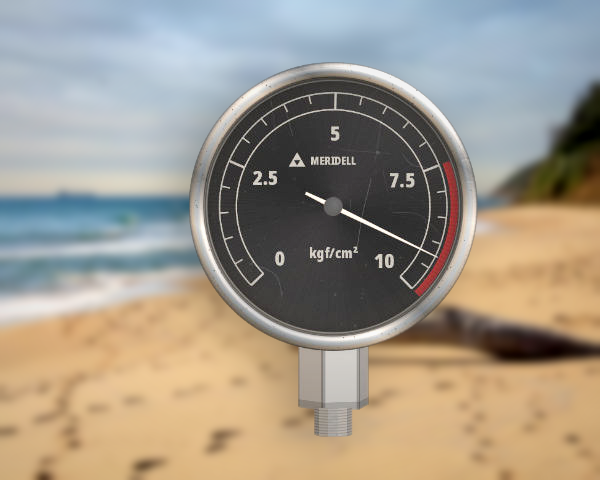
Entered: 9.25 kg/cm²
